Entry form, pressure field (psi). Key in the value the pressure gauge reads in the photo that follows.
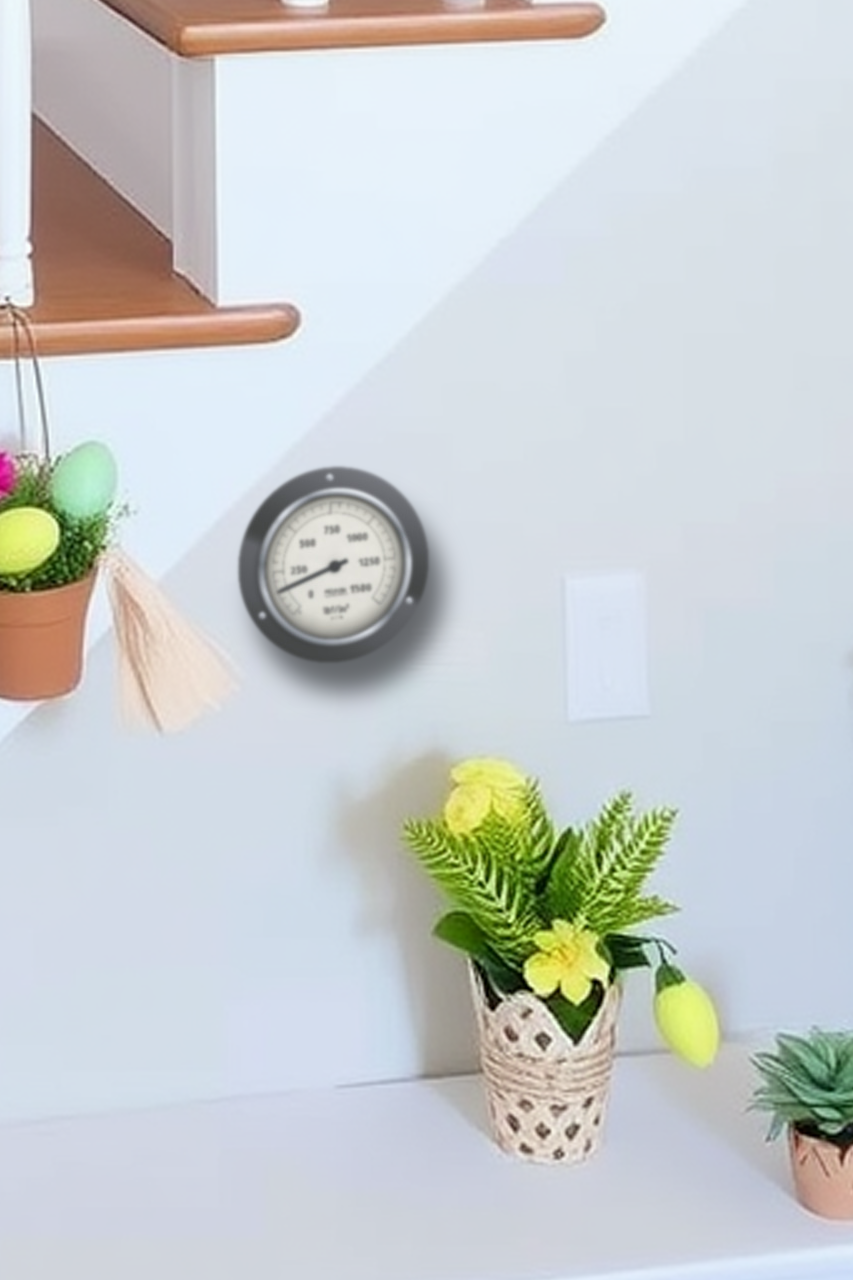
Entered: 150 psi
